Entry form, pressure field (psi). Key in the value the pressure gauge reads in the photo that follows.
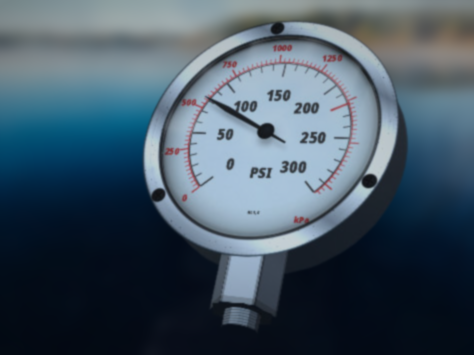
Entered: 80 psi
